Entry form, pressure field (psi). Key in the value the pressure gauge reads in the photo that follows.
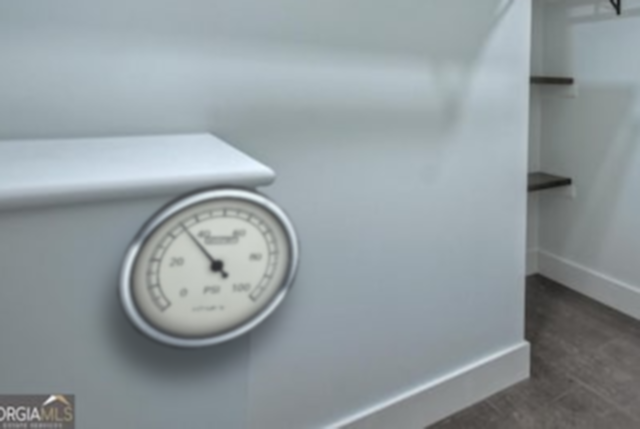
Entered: 35 psi
